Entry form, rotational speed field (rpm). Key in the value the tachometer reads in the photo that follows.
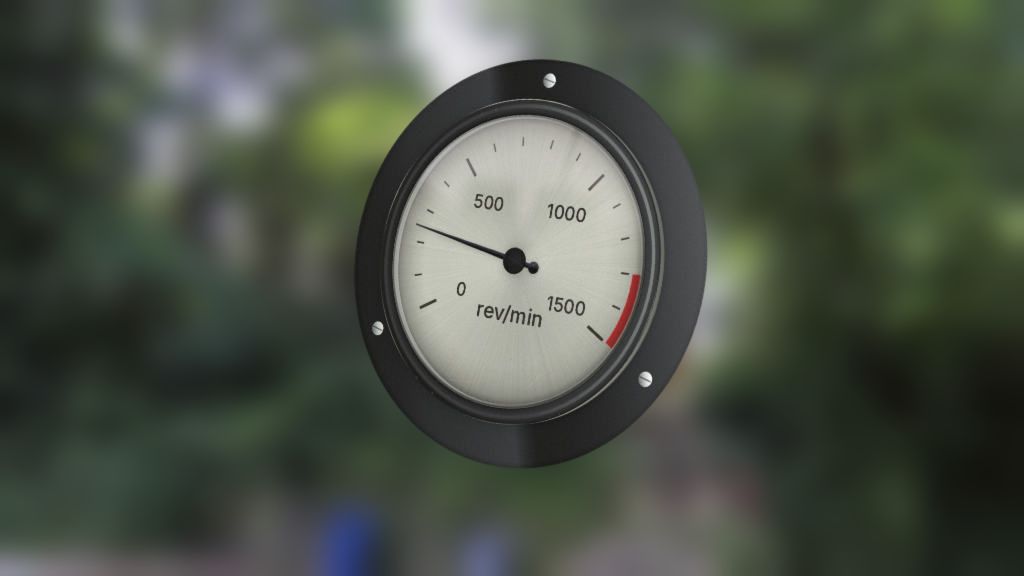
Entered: 250 rpm
